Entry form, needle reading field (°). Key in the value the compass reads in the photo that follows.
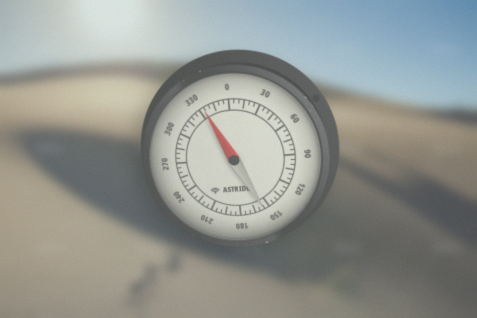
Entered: 335 °
